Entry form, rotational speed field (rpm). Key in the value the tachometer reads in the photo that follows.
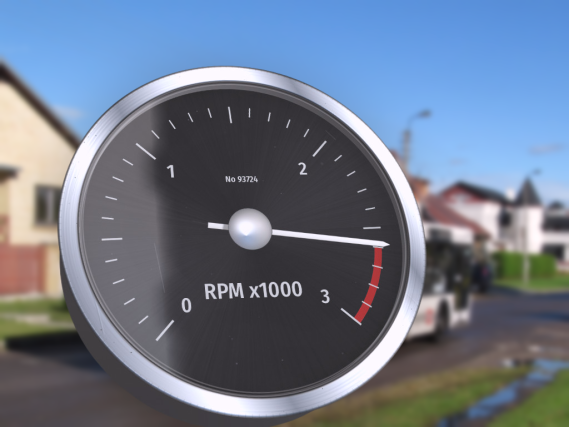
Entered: 2600 rpm
